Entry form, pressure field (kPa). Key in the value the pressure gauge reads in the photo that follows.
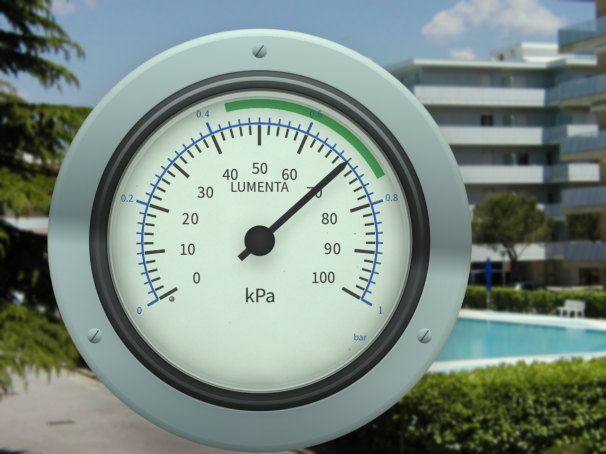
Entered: 70 kPa
